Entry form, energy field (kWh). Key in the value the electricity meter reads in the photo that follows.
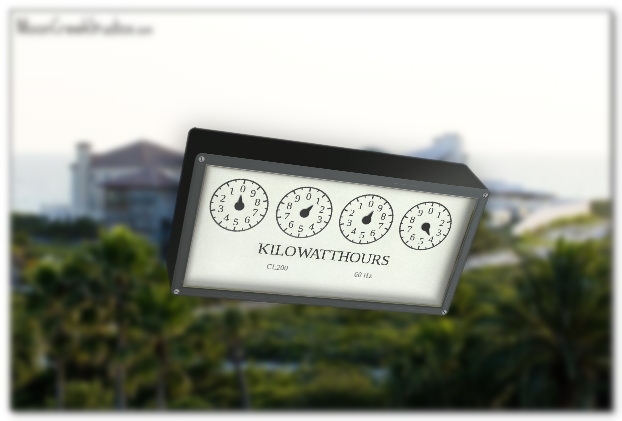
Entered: 94 kWh
